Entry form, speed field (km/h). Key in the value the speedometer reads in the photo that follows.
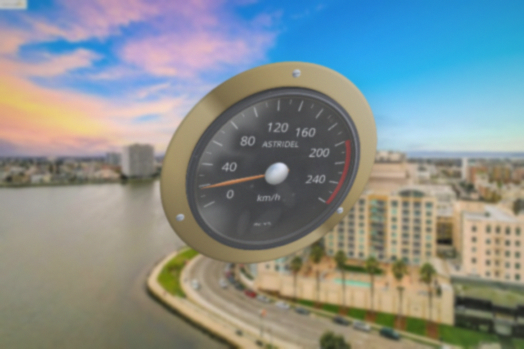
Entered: 20 km/h
